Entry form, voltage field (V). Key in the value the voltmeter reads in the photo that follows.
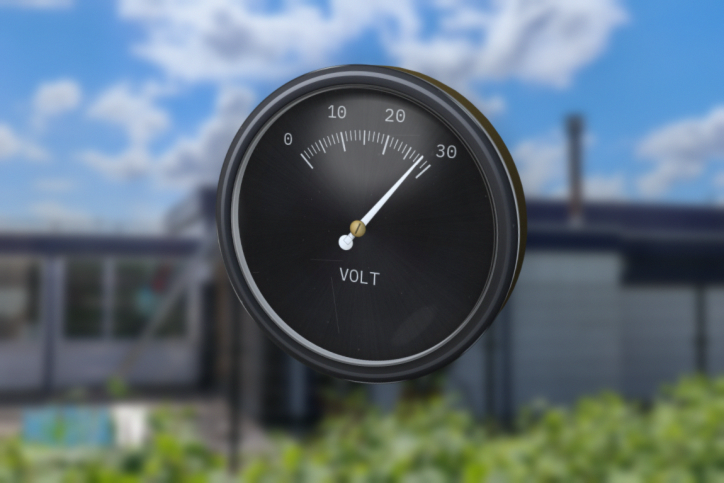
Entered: 28 V
